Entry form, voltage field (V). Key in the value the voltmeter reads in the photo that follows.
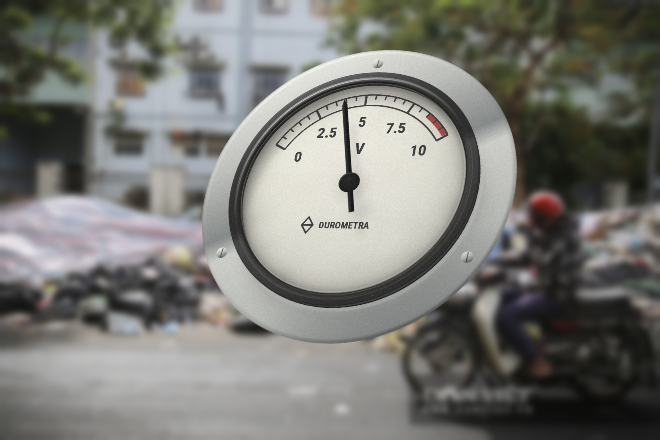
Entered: 4 V
